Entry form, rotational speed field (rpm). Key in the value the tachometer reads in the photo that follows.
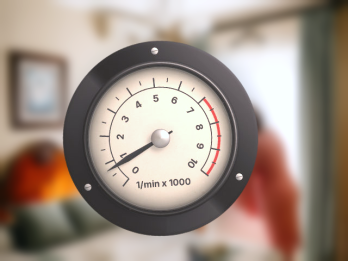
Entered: 750 rpm
